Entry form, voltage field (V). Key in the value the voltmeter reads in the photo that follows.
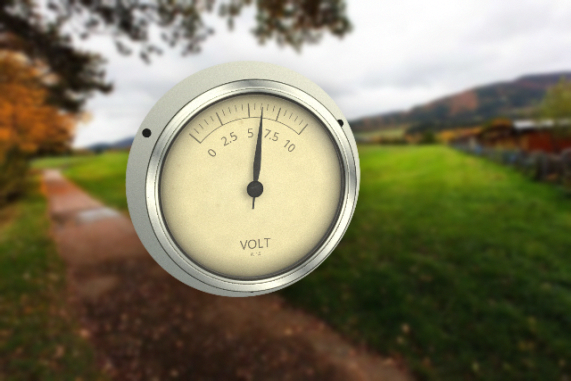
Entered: 6 V
